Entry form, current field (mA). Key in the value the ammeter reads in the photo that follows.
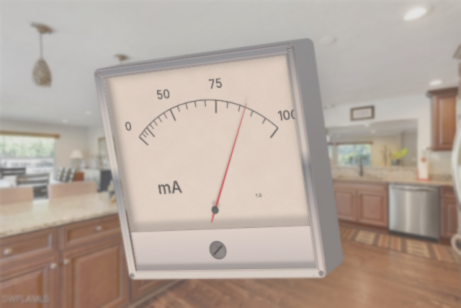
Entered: 87.5 mA
